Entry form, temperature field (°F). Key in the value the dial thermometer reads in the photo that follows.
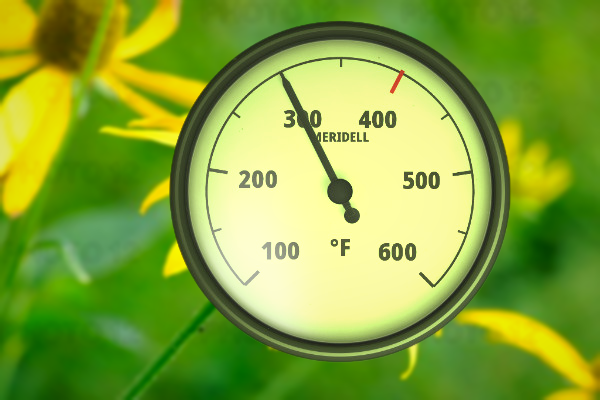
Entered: 300 °F
